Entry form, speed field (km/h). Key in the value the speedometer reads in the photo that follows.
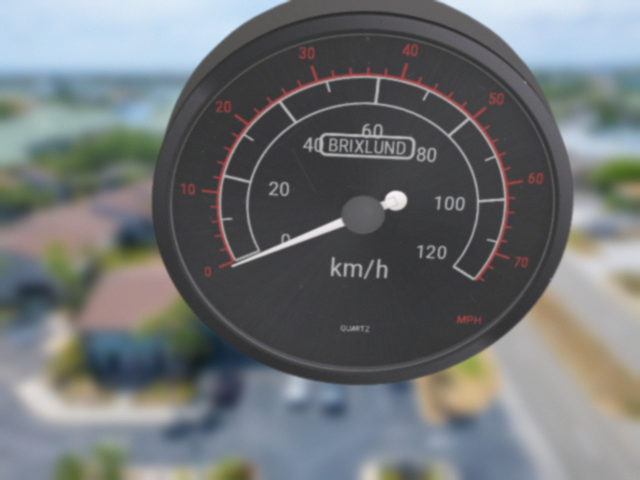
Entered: 0 km/h
